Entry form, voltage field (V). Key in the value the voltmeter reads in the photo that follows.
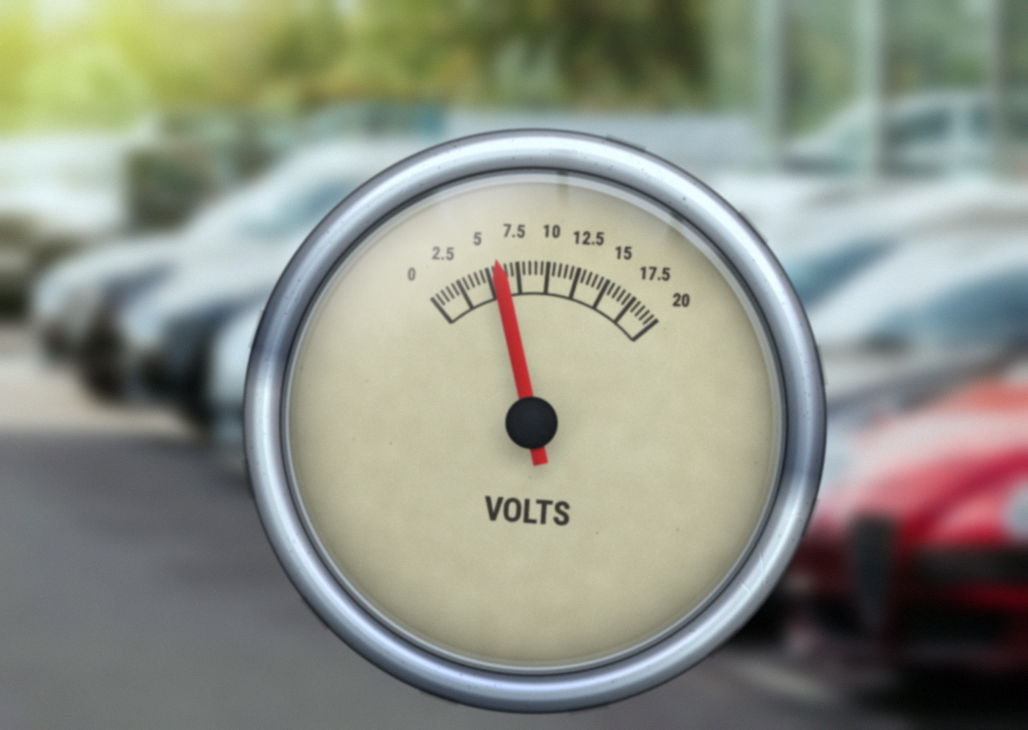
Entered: 6 V
